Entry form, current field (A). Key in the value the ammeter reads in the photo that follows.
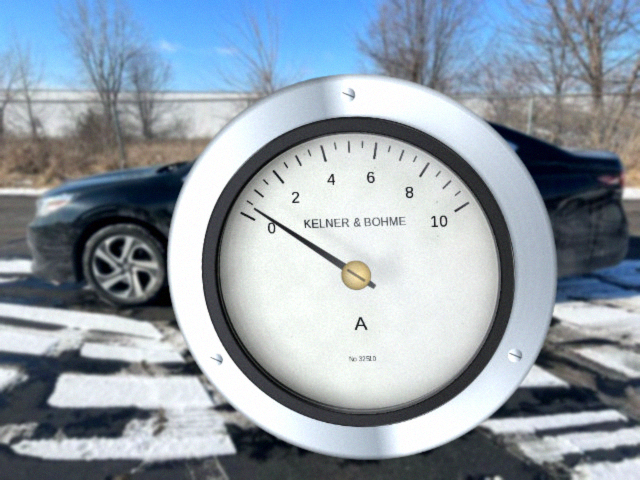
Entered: 0.5 A
